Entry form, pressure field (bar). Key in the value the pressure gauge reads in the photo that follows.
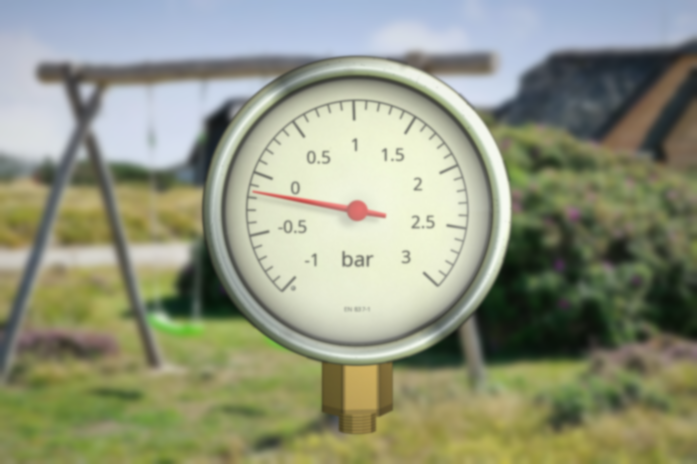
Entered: -0.15 bar
